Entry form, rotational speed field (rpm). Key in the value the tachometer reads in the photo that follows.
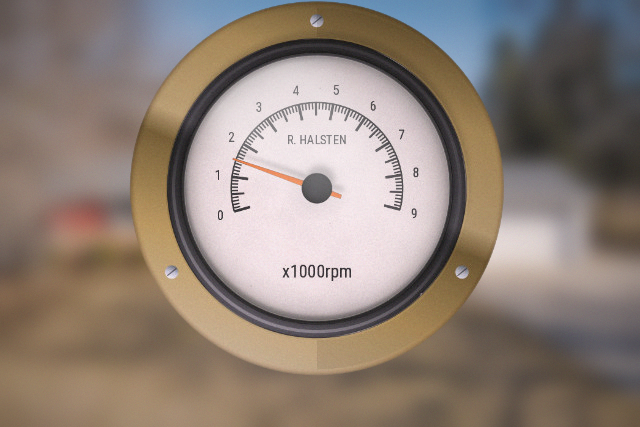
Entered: 1500 rpm
